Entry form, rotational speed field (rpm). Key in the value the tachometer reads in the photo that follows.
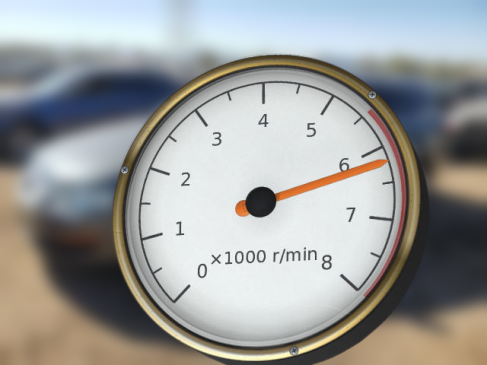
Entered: 6250 rpm
